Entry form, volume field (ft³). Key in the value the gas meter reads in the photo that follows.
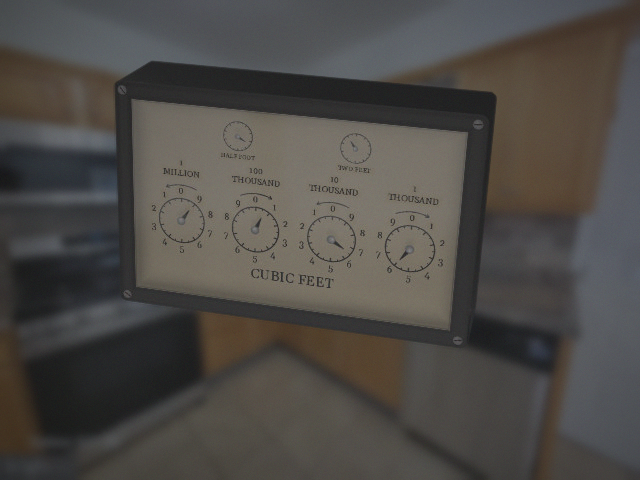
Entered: 906600 ft³
